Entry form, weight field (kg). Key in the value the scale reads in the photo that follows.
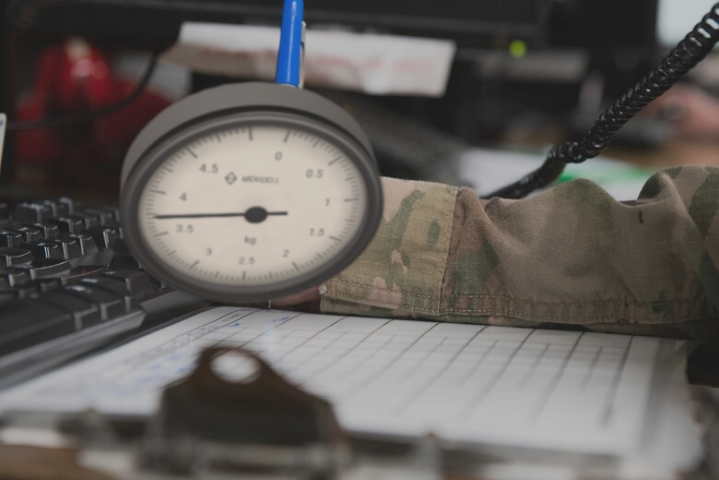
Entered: 3.75 kg
